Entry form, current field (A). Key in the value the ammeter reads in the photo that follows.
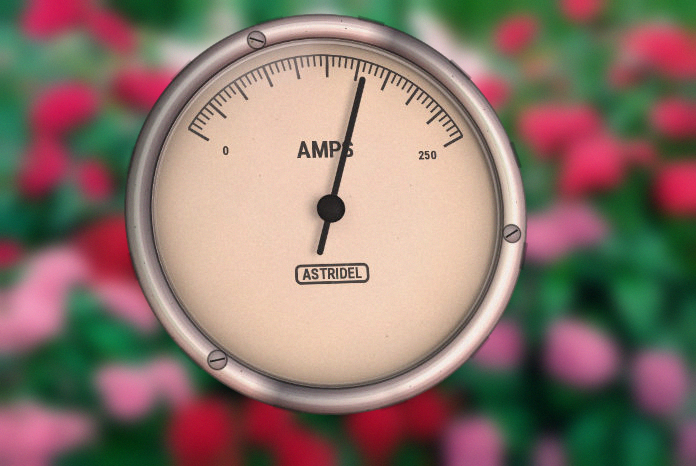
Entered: 155 A
